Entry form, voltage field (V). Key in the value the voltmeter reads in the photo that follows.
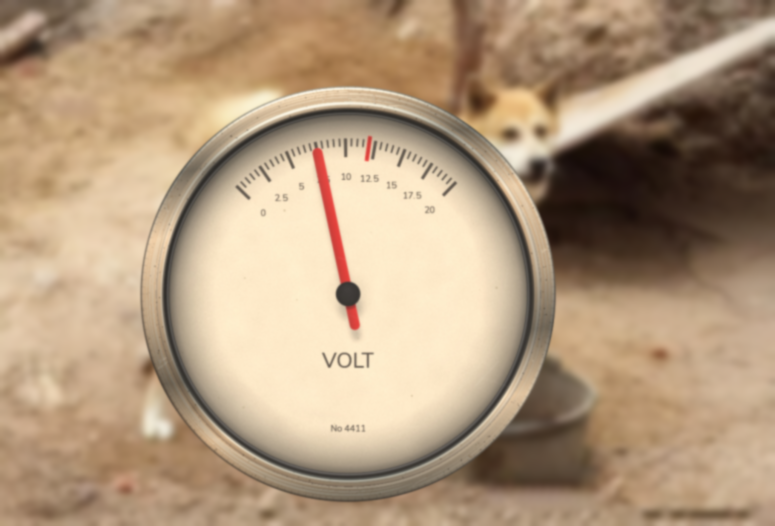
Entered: 7.5 V
